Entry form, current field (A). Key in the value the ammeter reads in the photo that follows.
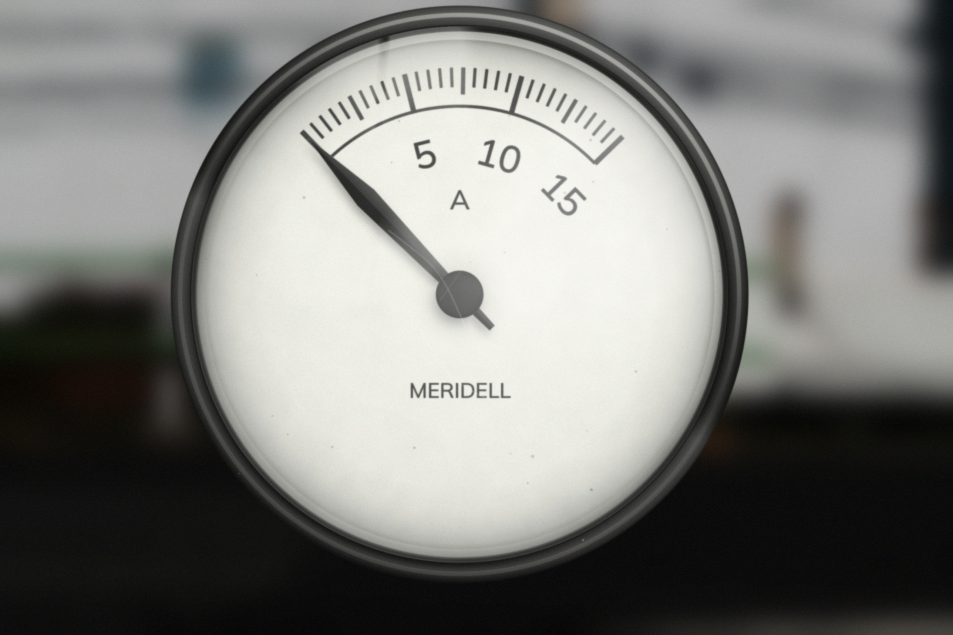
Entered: 0 A
